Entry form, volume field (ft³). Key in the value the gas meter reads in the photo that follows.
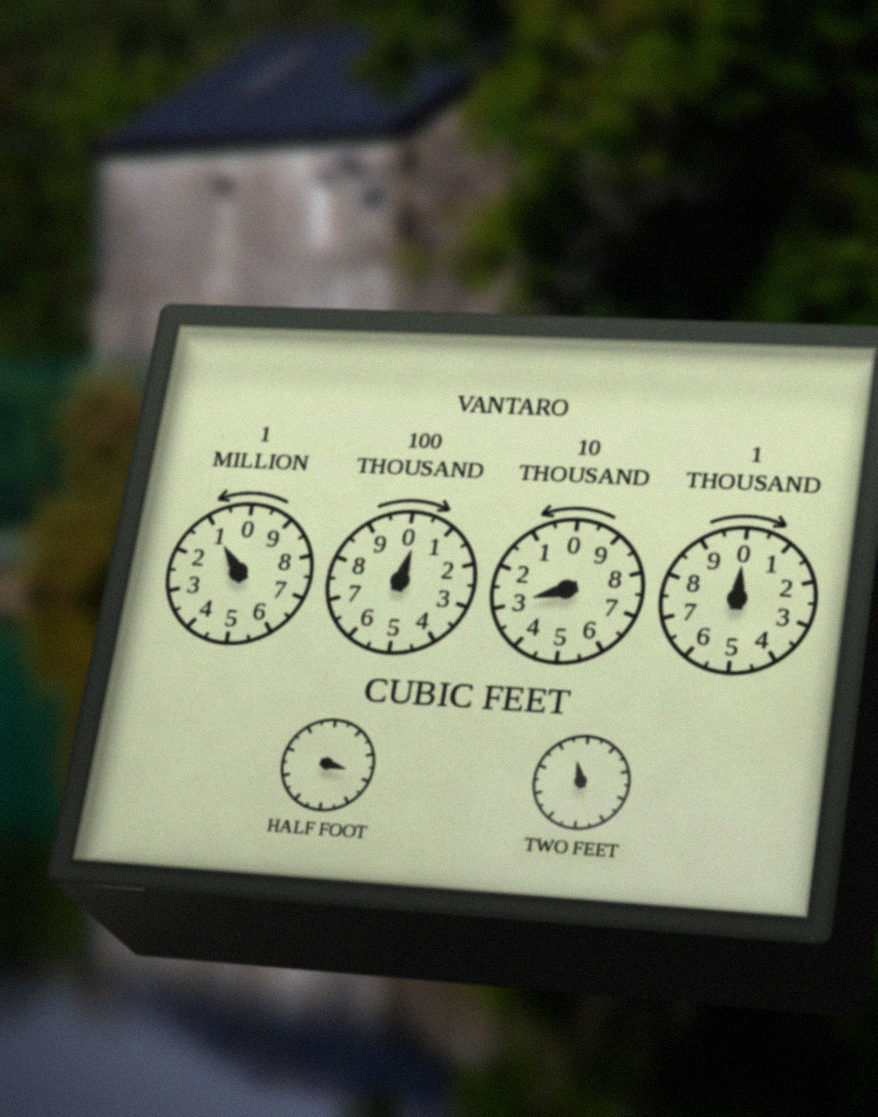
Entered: 103000 ft³
